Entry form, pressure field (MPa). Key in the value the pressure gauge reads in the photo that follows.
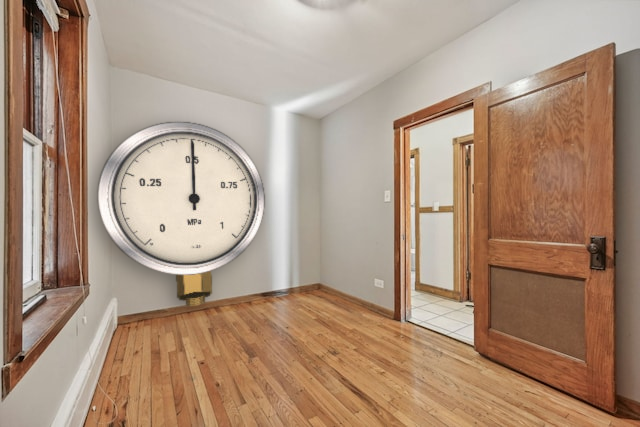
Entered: 0.5 MPa
